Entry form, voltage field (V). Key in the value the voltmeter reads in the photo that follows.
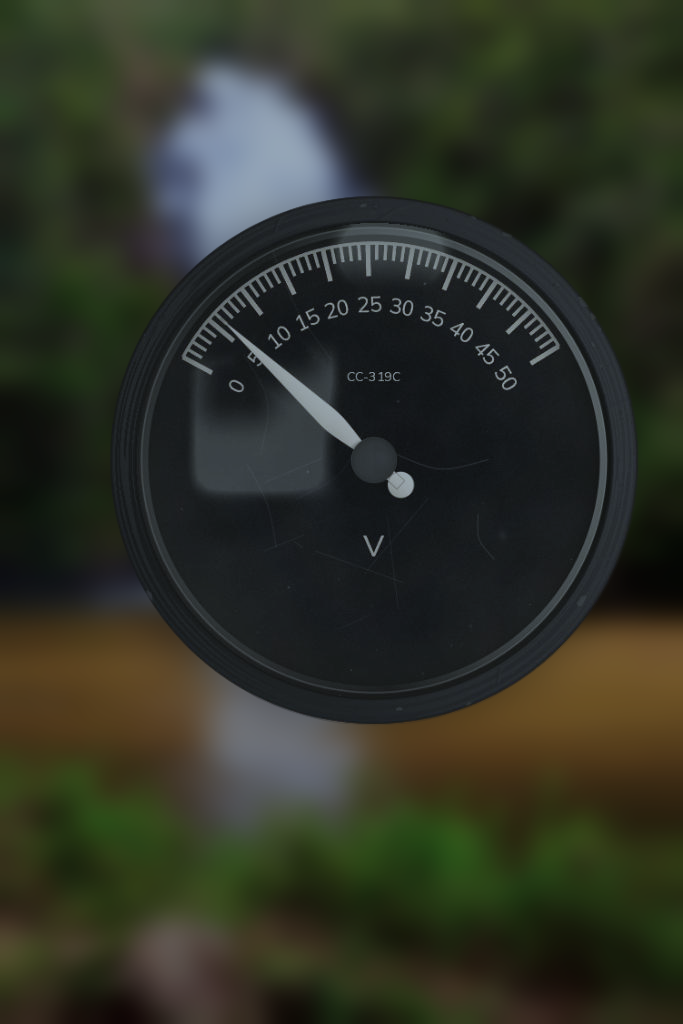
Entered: 6 V
